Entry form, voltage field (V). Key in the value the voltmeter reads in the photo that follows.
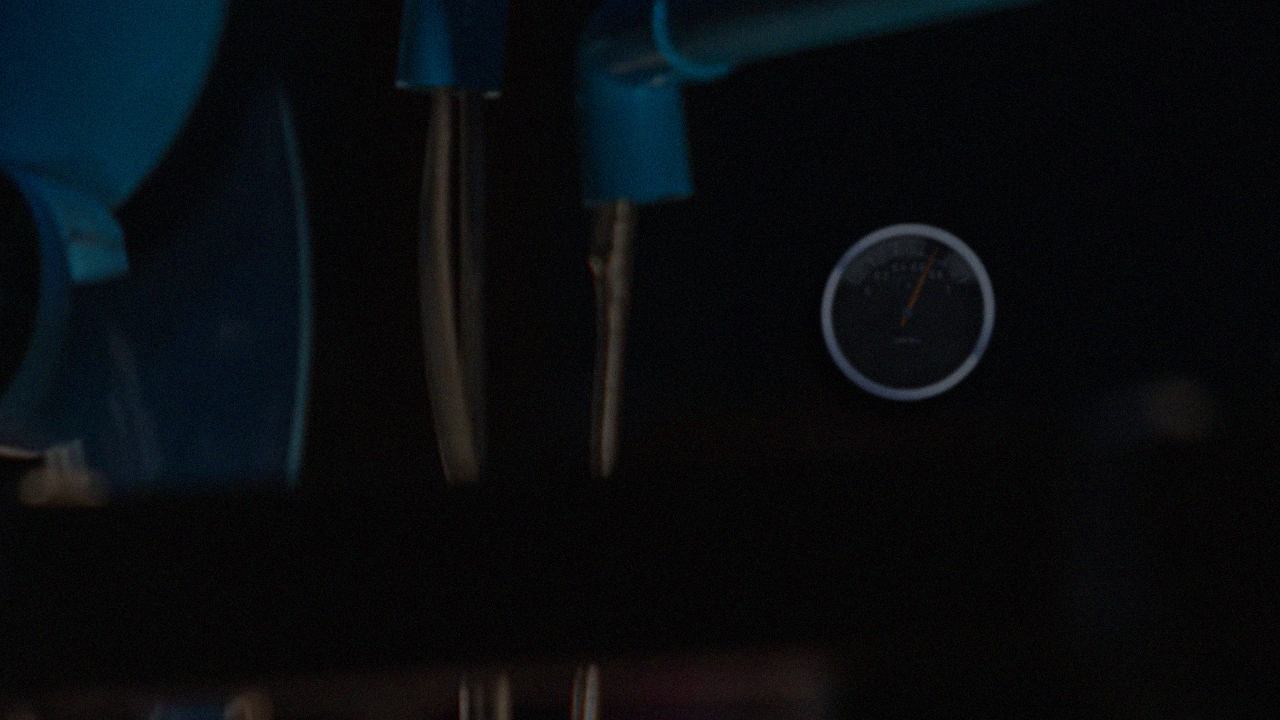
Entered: 0.7 V
